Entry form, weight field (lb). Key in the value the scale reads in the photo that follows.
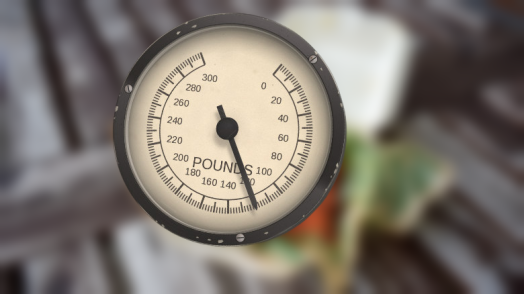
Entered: 120 lb
